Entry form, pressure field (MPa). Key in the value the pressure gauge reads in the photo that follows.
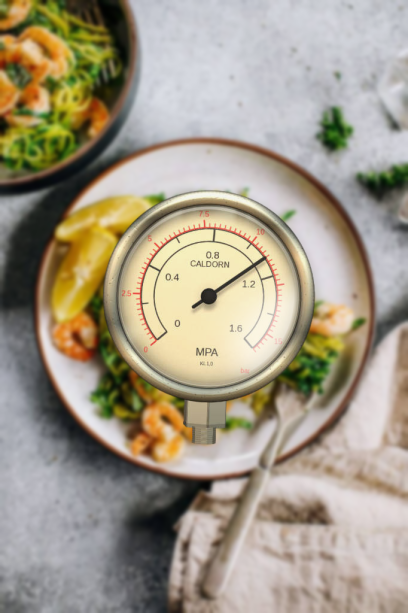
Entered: 1.1 MPa
